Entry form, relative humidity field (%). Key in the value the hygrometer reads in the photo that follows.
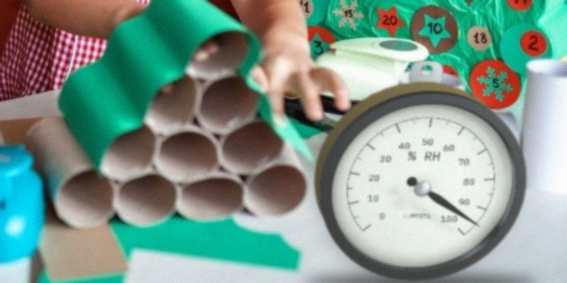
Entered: 95 %
